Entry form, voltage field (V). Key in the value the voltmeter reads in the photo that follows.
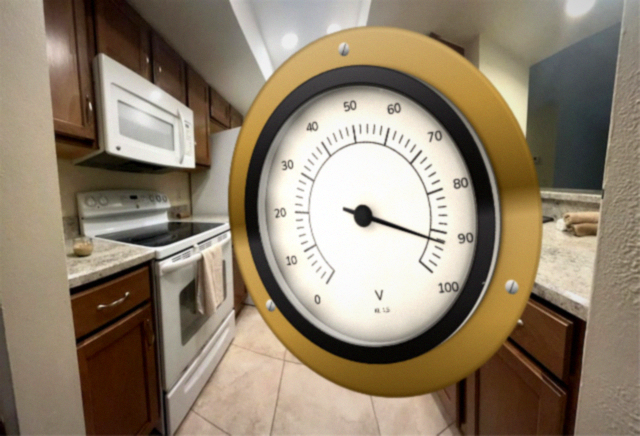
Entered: 92 V
